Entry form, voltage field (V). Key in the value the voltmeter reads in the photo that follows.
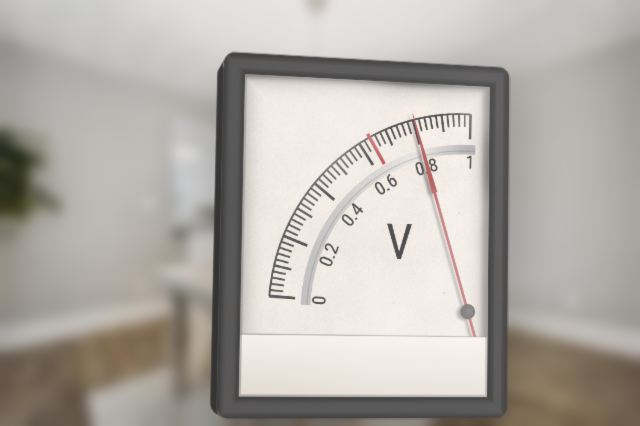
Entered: 0.8 V
